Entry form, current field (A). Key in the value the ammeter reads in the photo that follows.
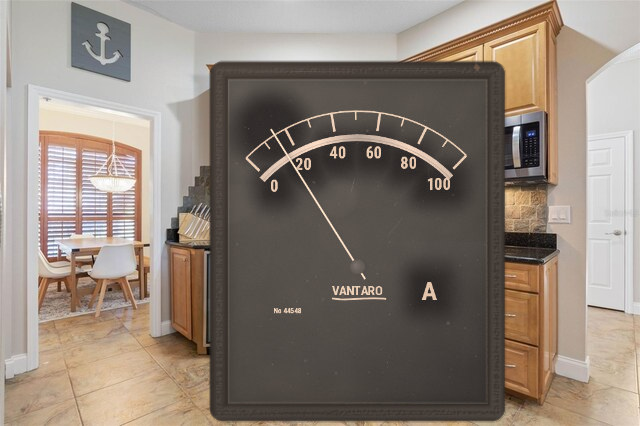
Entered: 15 A
